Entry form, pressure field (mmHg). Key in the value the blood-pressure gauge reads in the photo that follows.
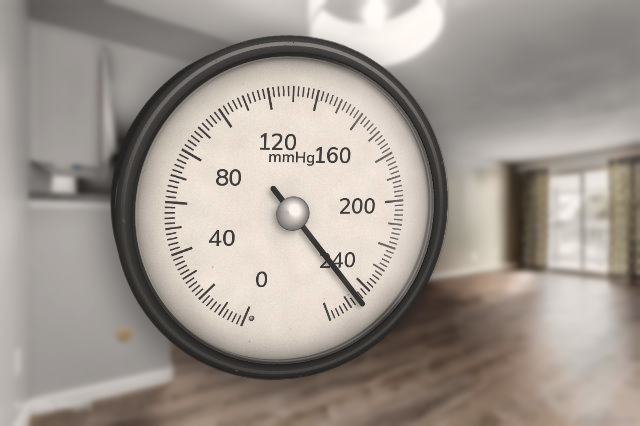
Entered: 246 mmHg
